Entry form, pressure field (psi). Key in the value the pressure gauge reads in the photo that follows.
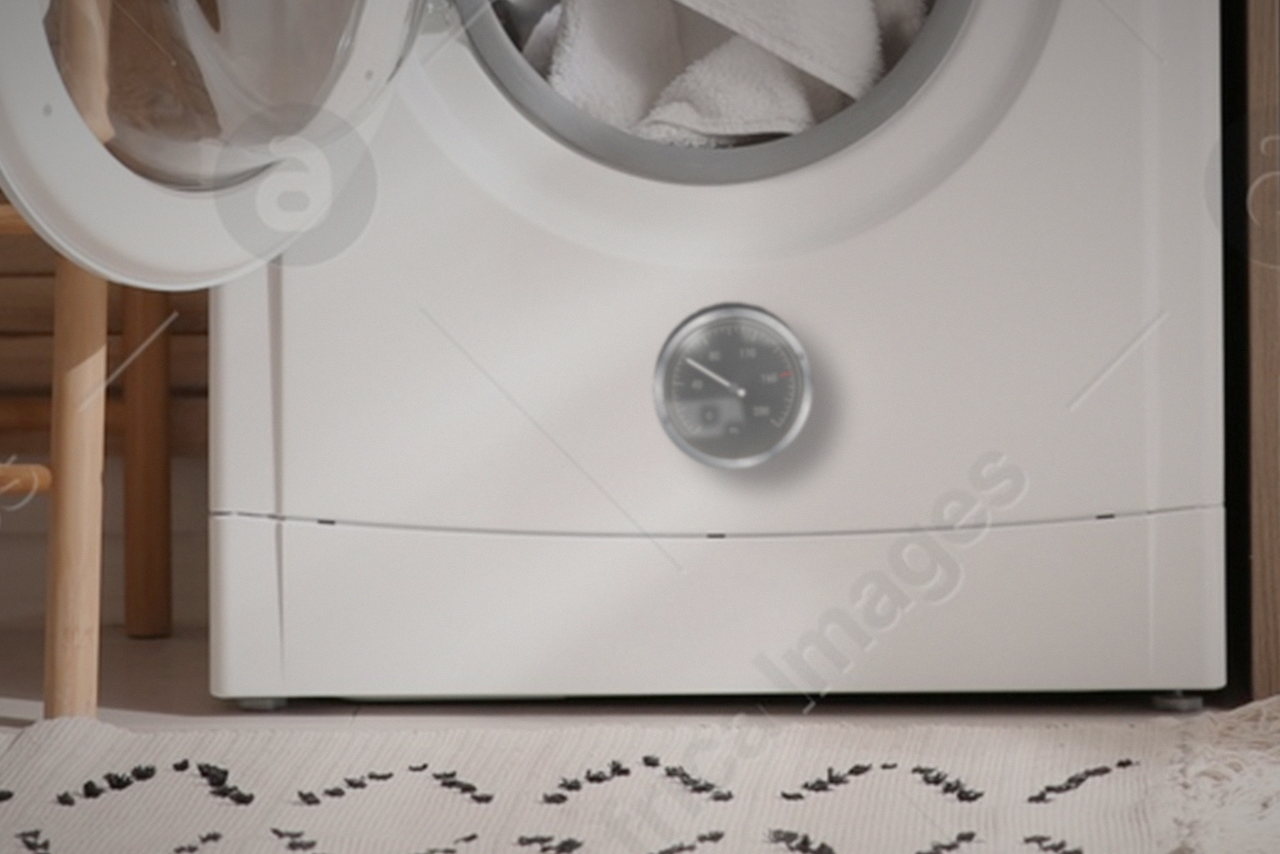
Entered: 60 psi
